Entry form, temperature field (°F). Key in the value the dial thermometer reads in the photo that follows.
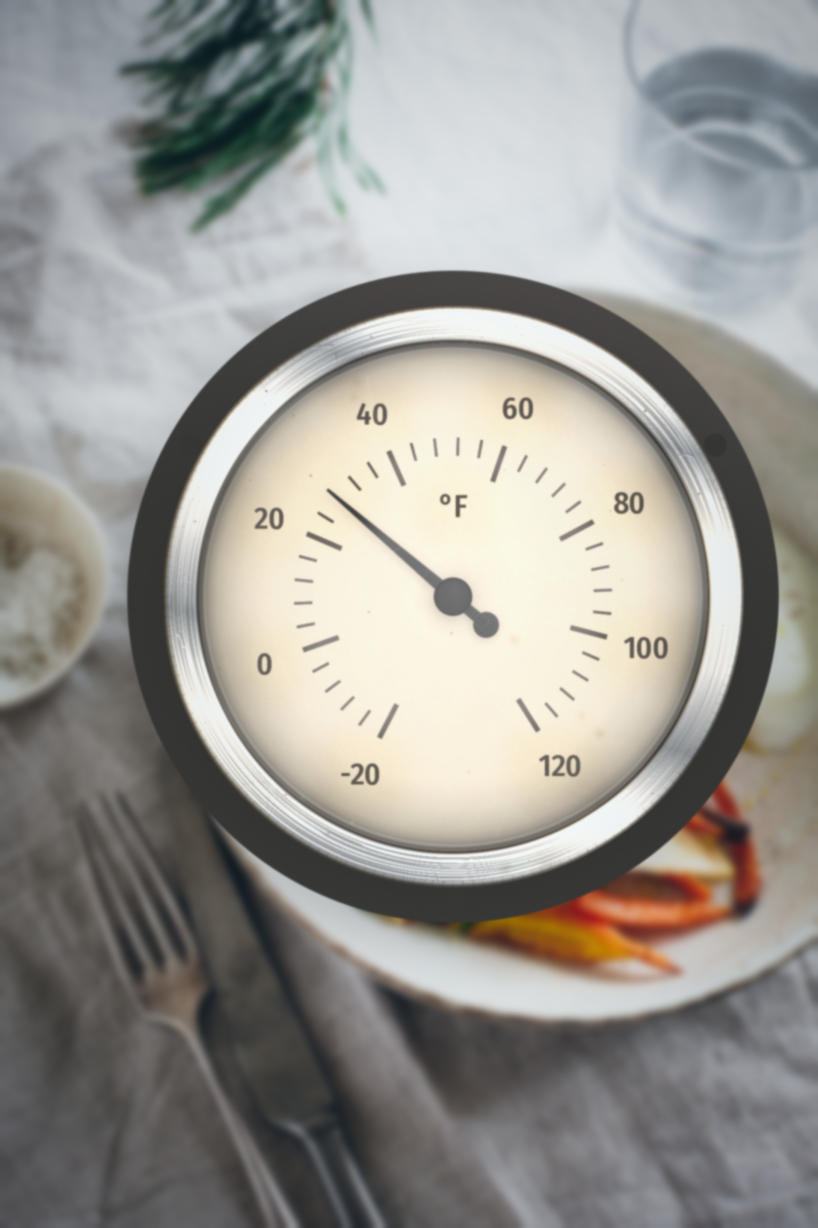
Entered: 28 °F
